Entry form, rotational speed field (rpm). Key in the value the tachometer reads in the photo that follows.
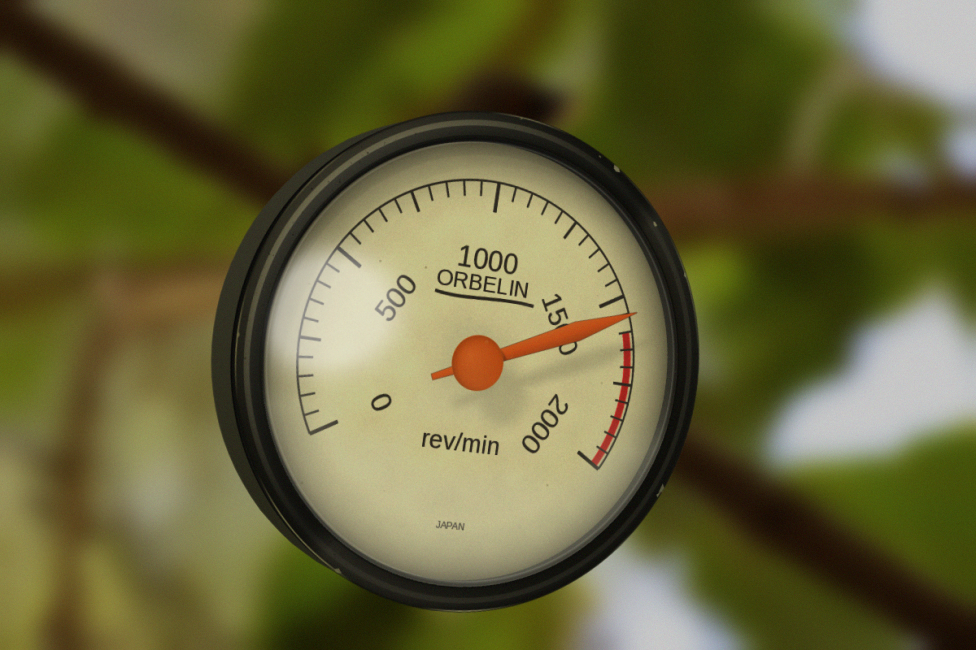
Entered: 1550 rpm
